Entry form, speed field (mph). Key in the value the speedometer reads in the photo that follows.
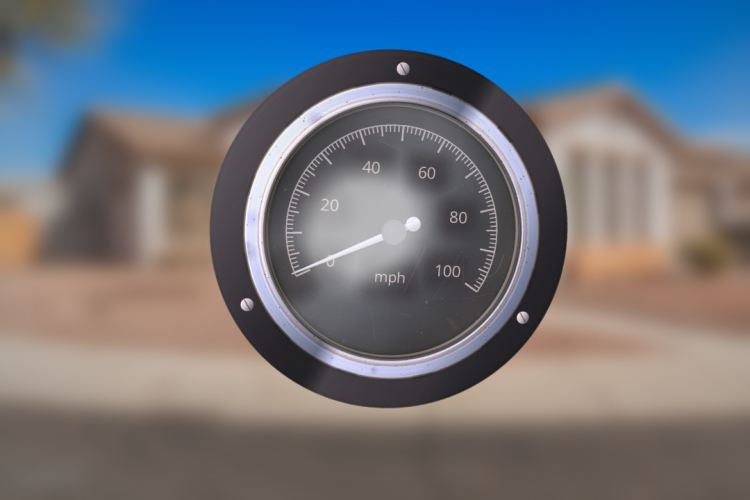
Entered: 1 mph
